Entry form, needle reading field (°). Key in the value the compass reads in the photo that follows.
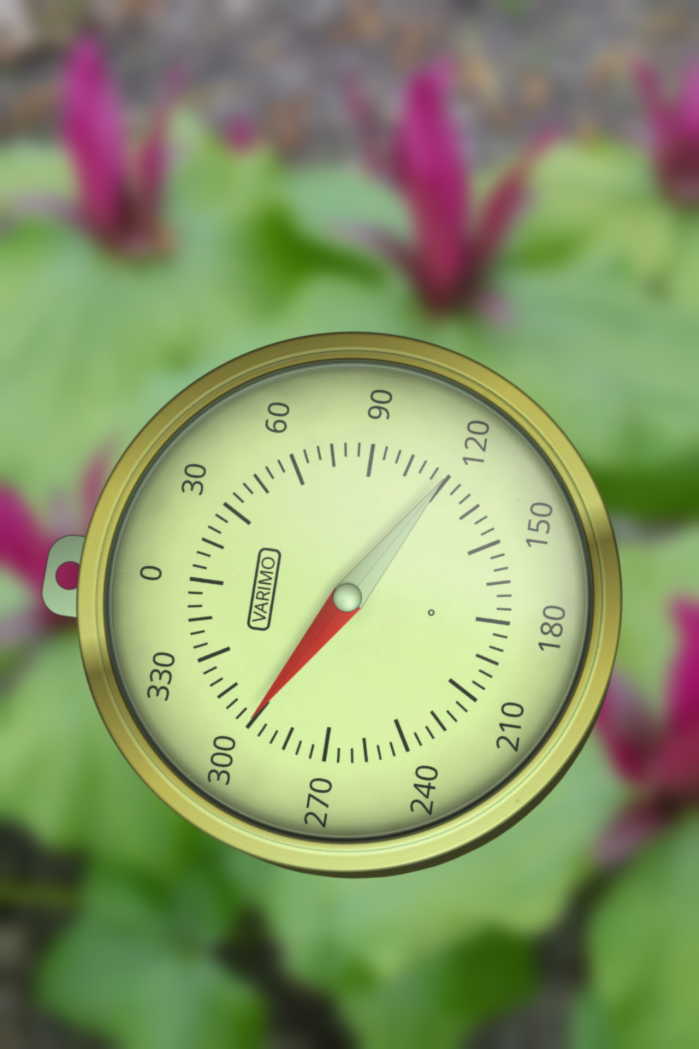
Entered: 300 °
